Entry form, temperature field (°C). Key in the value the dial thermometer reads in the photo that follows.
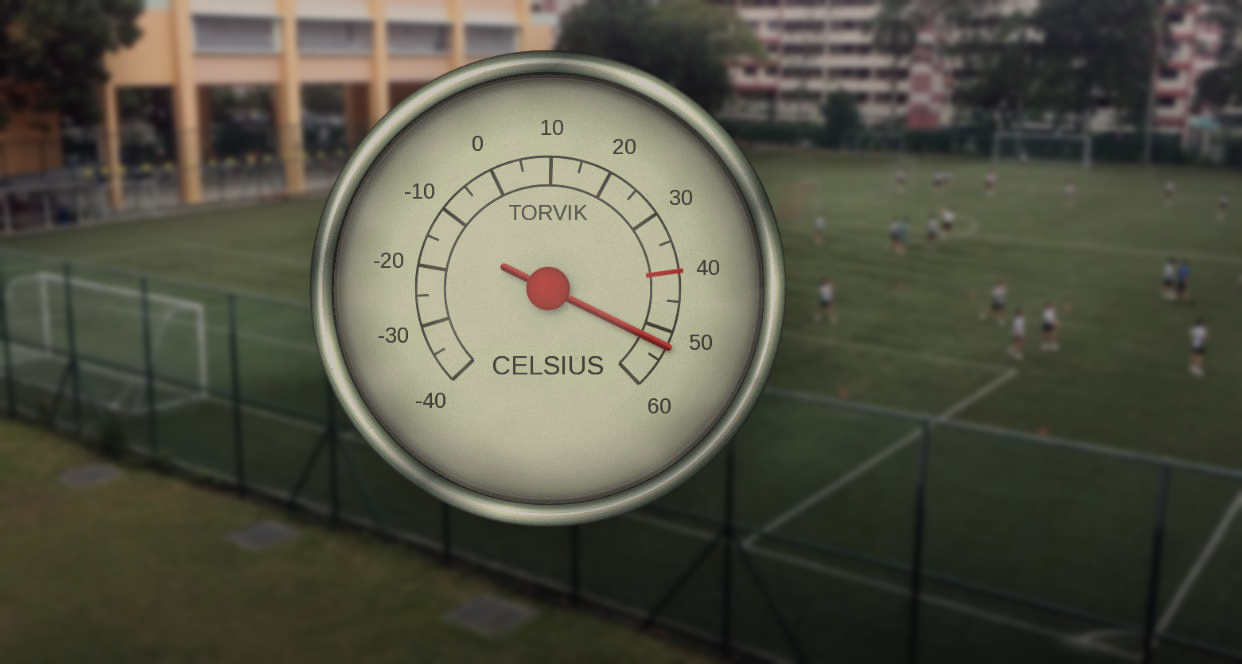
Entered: 52.5 °C
